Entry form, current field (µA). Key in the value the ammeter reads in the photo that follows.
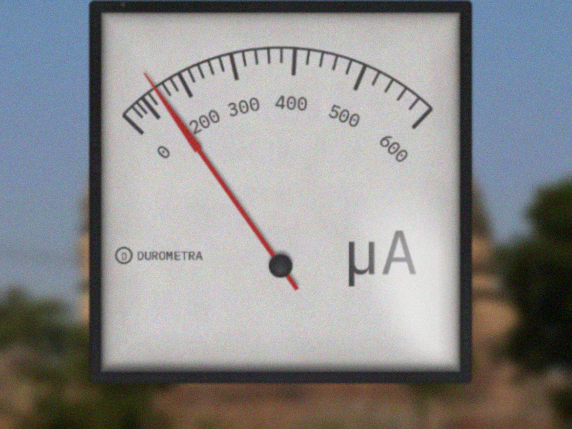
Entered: 140 µA
